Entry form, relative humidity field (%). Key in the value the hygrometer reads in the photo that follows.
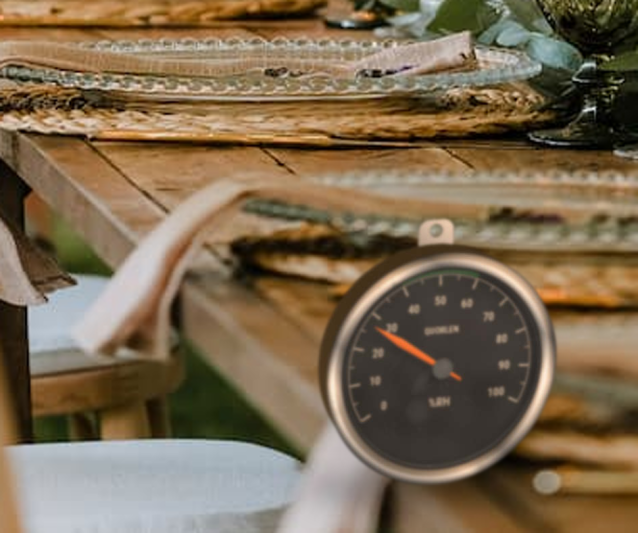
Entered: 27.5 %
